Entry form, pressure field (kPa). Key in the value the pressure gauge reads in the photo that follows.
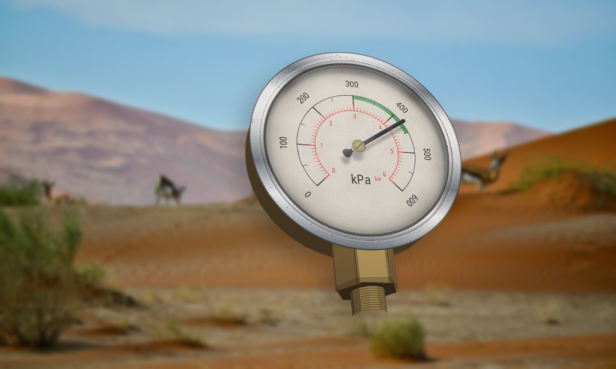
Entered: 425 kPa
